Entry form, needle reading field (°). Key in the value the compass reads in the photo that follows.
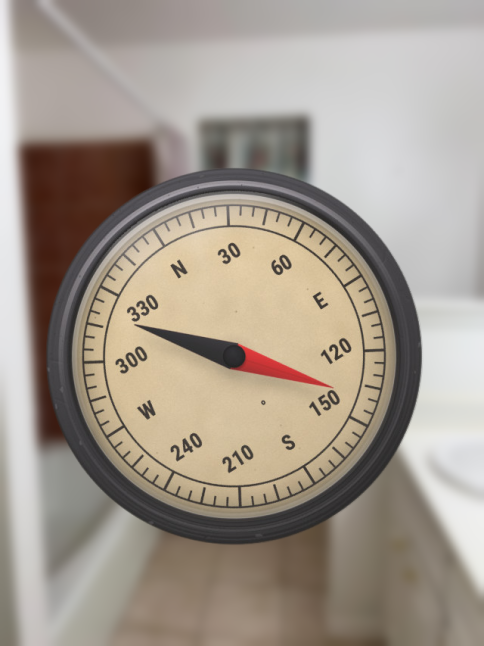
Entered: 140 °
